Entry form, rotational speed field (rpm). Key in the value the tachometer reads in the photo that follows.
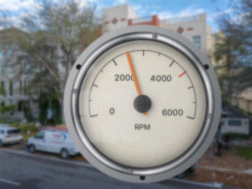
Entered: 2500 rpm
